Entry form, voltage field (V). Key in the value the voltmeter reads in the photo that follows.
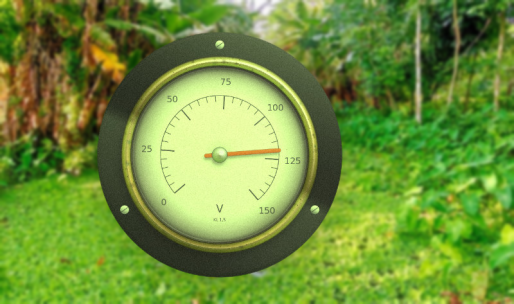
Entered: 120 V
